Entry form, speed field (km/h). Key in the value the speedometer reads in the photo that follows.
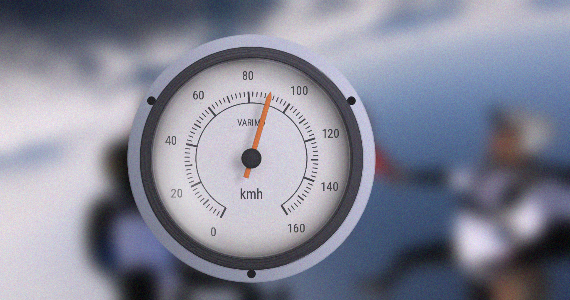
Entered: 90 km/h
